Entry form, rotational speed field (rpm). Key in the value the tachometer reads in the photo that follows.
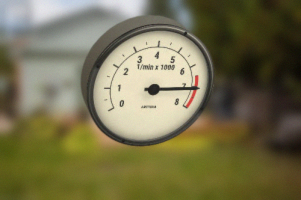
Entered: 7000 rpm
